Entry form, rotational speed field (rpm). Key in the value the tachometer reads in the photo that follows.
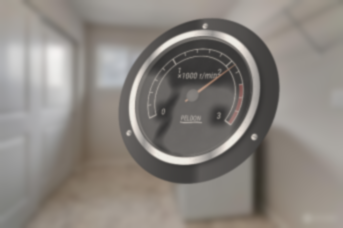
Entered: 2100 rpm
